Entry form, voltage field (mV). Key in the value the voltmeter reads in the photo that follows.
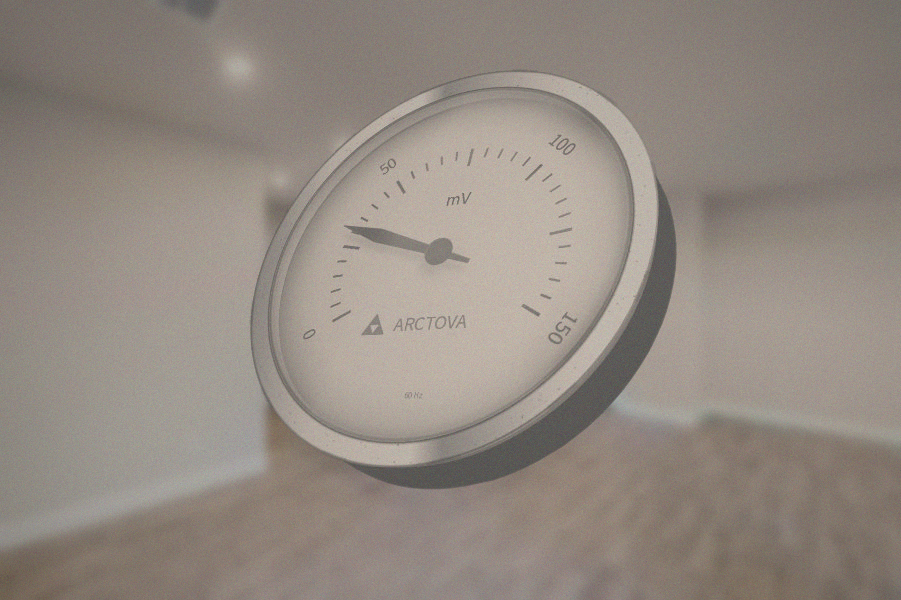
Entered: 30 mV
